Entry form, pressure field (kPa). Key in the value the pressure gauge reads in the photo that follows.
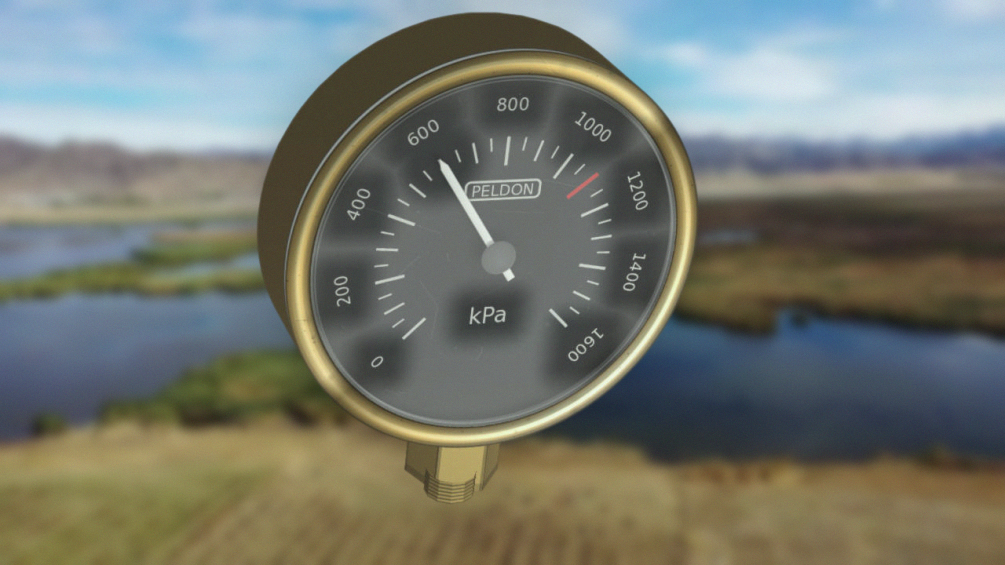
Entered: 600 kPa
